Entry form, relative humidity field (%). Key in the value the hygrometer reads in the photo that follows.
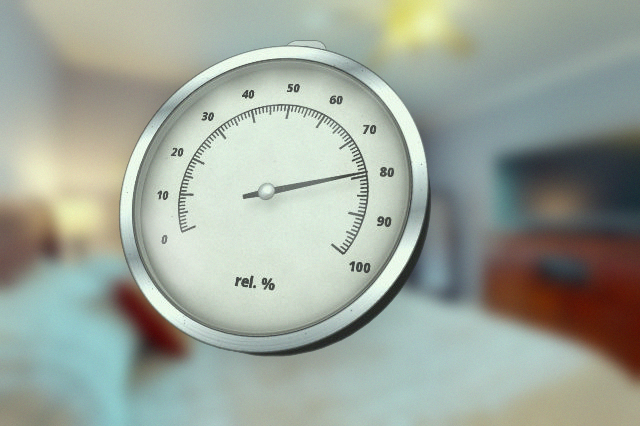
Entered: 80 %
